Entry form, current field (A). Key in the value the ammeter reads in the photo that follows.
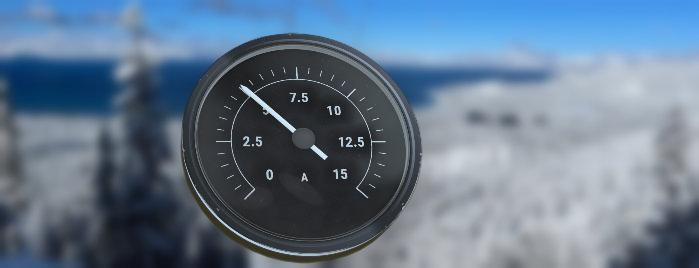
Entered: 5 A
